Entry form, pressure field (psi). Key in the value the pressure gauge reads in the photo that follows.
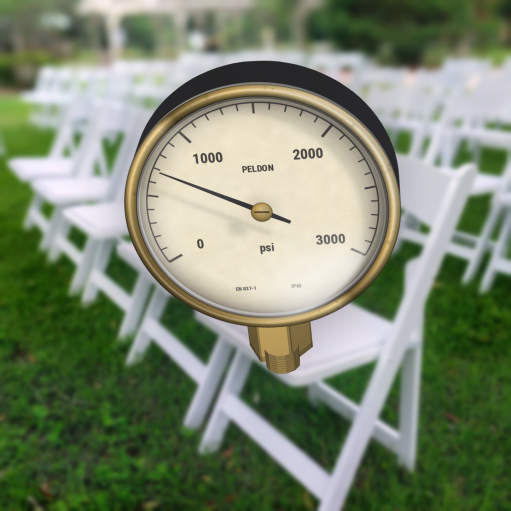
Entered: 700 psi
